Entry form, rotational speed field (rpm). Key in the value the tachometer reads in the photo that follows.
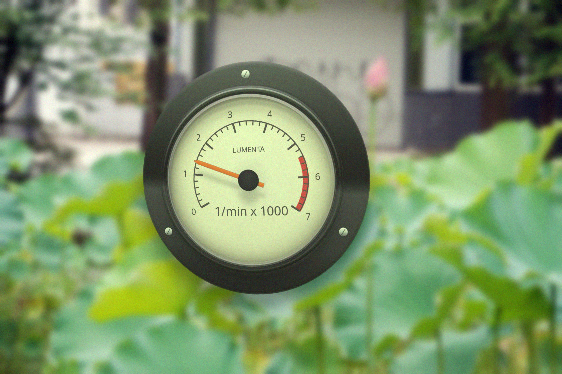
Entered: 1400 rpm
